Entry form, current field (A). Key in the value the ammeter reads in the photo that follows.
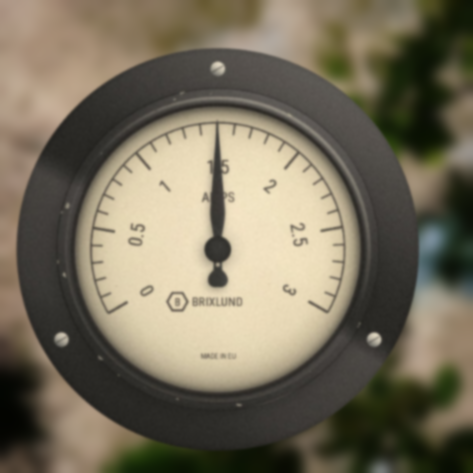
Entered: 1.5 A
